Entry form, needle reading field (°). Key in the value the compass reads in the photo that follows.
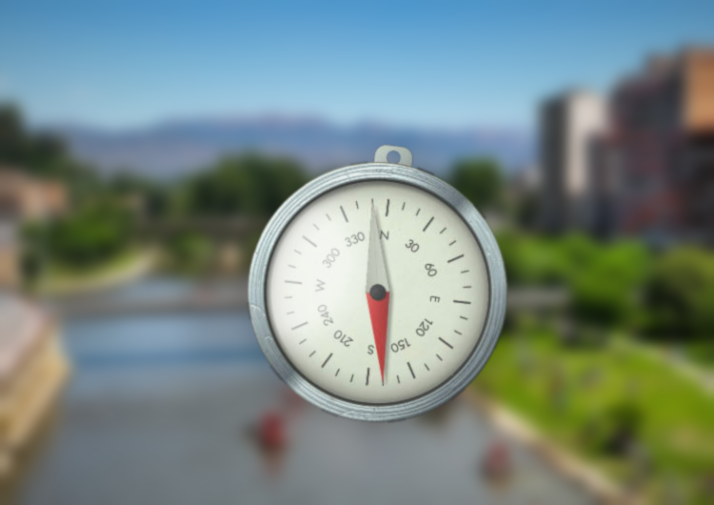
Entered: 170 °
